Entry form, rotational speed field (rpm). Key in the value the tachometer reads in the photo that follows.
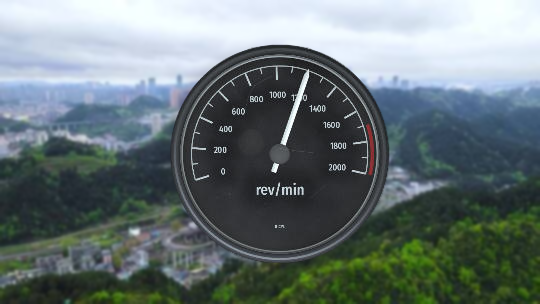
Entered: 1200 rpm
